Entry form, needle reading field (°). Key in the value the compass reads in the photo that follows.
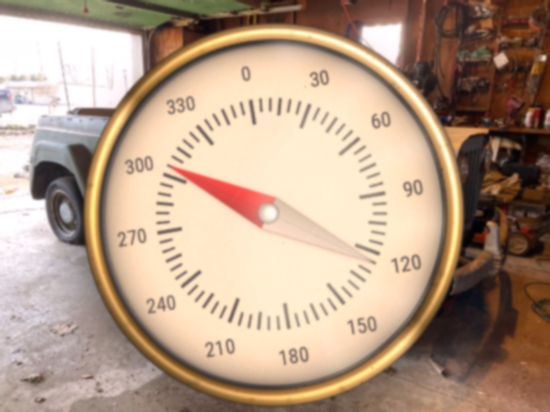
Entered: 305 °
